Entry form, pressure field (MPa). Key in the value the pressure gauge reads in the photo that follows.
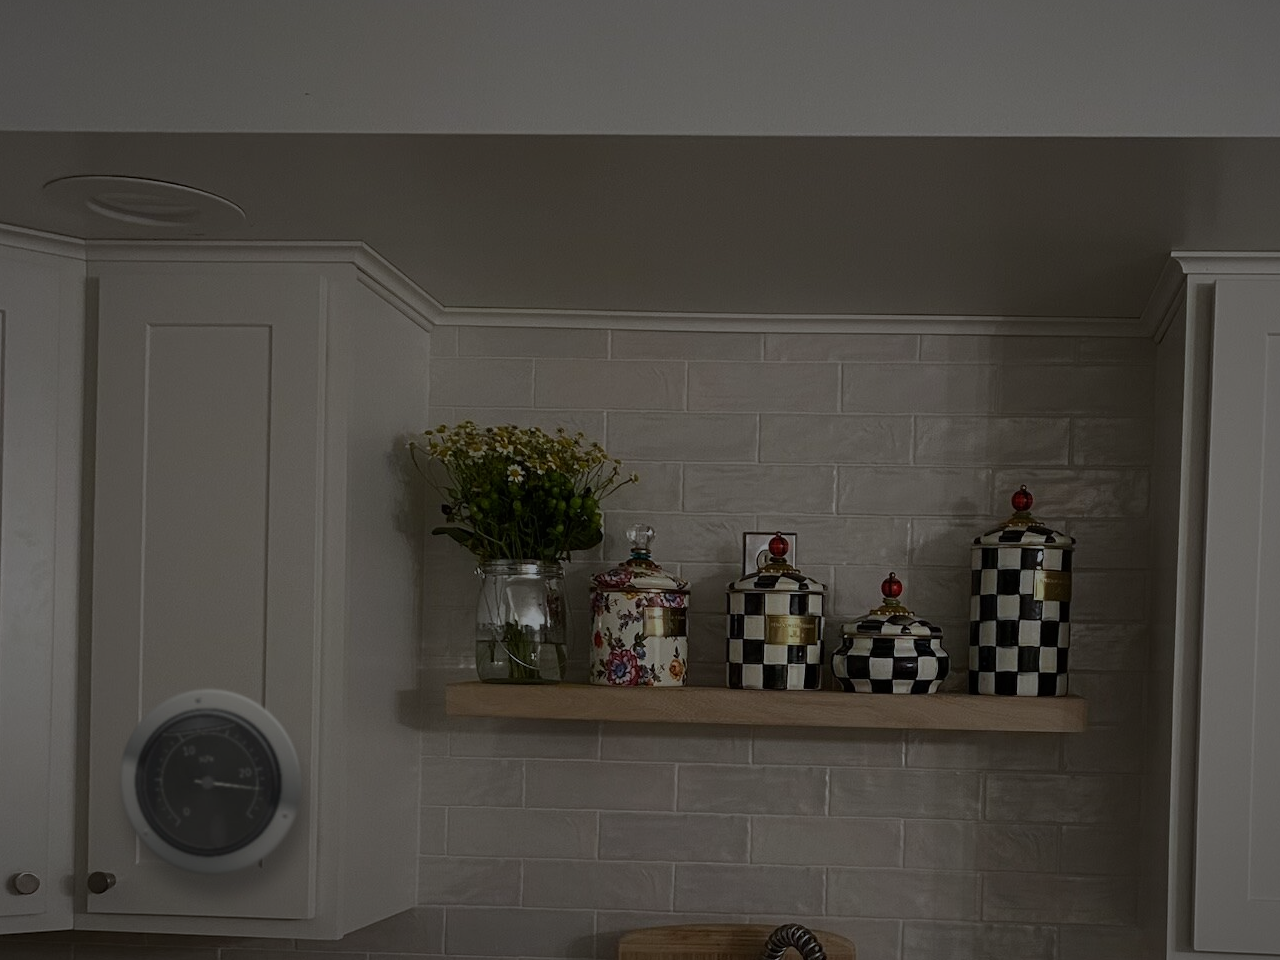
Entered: 22 MPa
